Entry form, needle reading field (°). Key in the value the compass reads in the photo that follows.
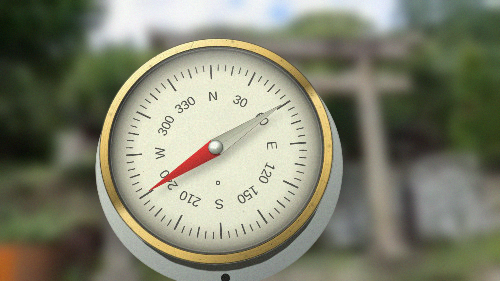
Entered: 240 °
